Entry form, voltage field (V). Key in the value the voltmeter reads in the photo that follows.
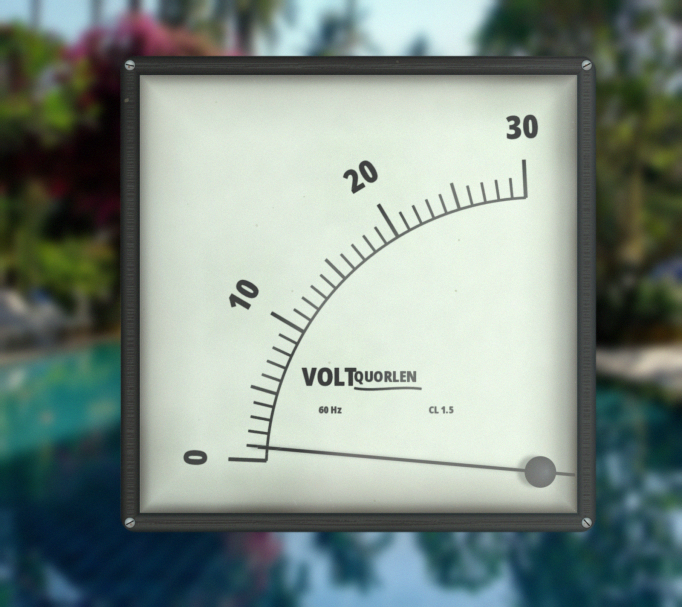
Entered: 1 V
